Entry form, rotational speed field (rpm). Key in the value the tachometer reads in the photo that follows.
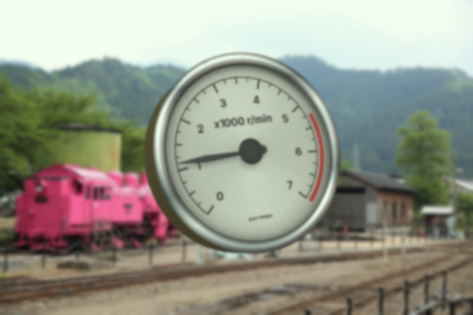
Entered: 1125 rpm
